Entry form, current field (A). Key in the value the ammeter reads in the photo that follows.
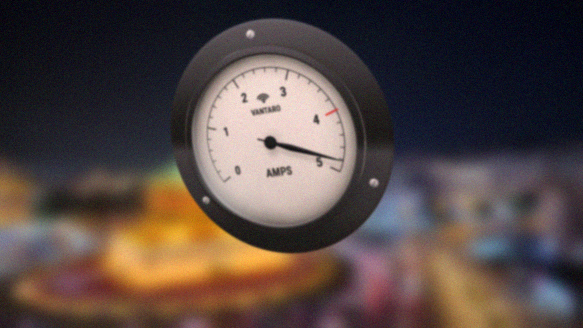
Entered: 4.8 A
